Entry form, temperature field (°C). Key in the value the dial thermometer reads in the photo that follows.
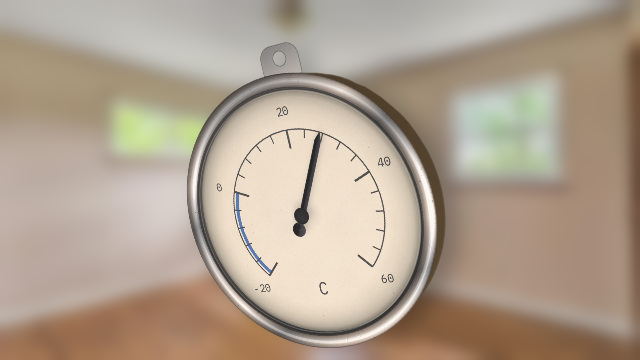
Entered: 28 °C
